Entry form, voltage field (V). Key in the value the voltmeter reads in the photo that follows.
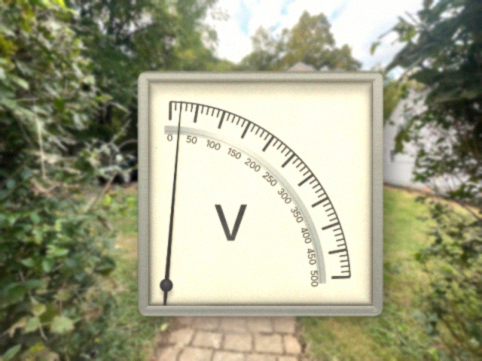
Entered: 20 V
